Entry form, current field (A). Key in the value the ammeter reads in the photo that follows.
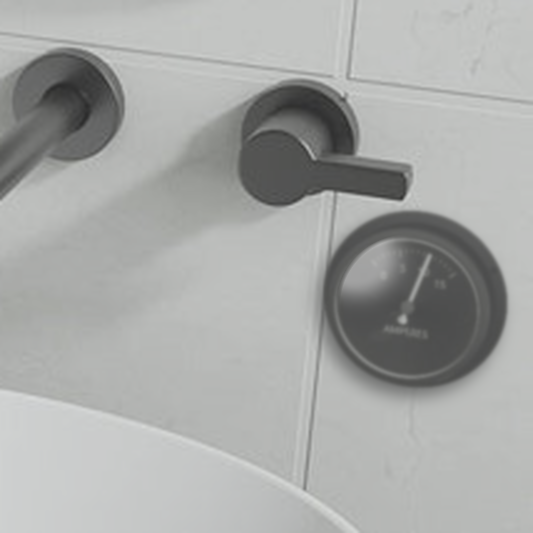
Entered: 10 A
